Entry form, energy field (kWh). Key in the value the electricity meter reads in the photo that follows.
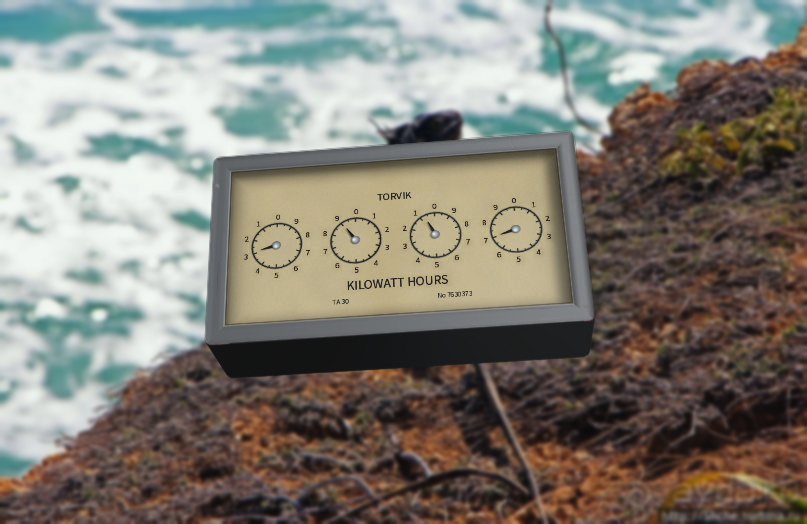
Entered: 2907 kWh
